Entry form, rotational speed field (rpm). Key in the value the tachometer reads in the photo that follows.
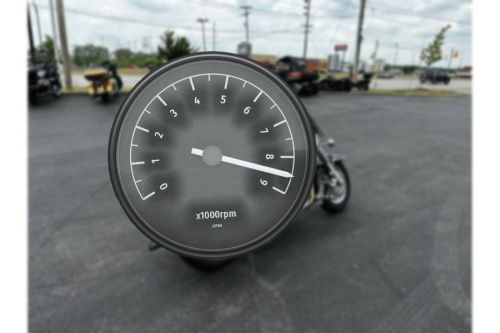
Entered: 8500 rpm
